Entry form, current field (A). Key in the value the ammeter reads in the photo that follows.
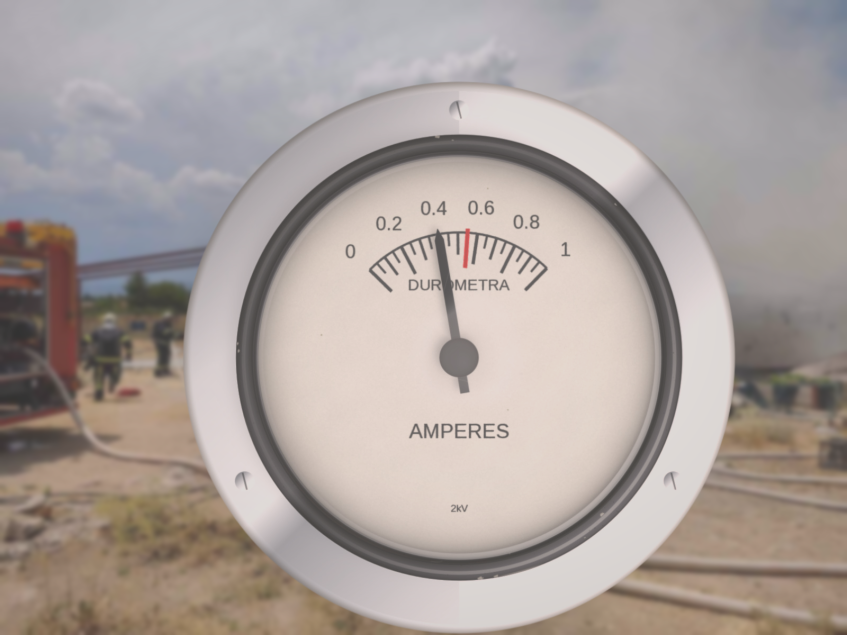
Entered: 0.4 A
